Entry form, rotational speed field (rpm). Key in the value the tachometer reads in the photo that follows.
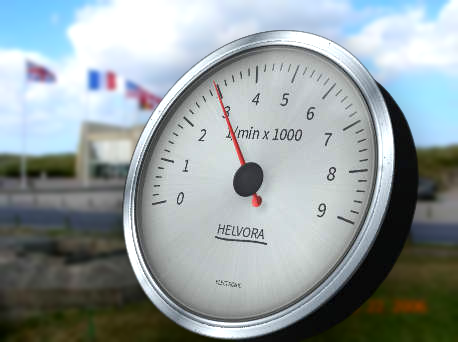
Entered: 3000 rpm
